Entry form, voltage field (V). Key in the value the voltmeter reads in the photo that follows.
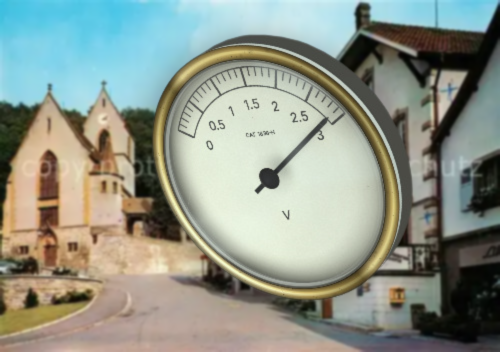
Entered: 2.9 V
